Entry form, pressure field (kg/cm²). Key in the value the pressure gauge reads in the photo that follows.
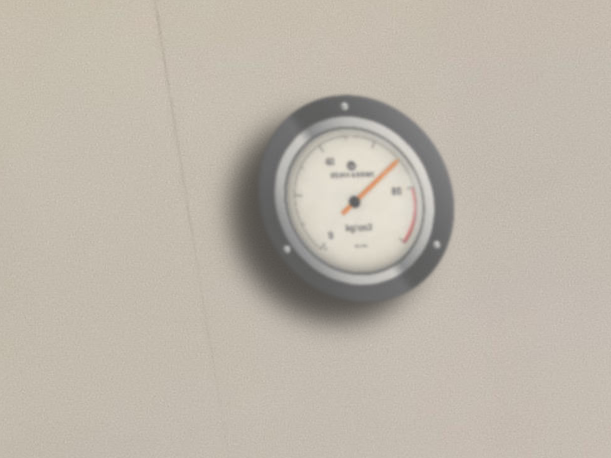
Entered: 70 kg/cm²
